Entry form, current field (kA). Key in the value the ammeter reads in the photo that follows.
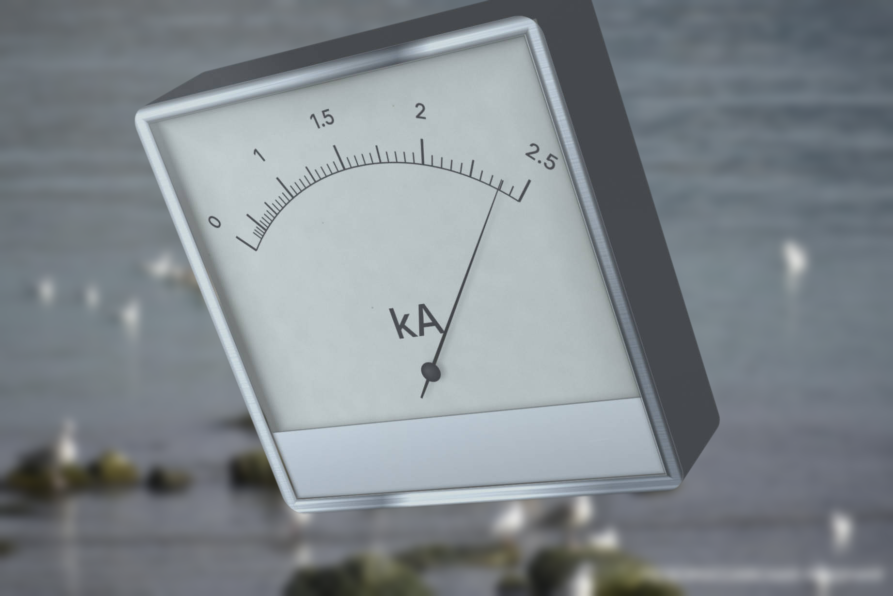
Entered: 2.4 kA
